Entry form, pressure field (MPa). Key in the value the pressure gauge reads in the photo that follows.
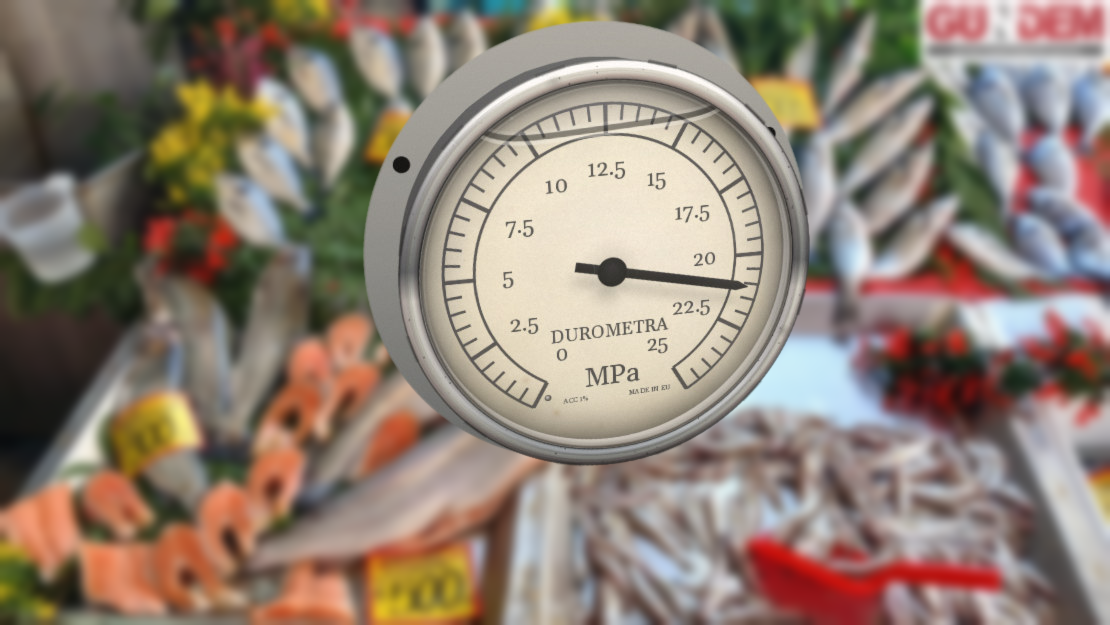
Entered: 21 MPa
